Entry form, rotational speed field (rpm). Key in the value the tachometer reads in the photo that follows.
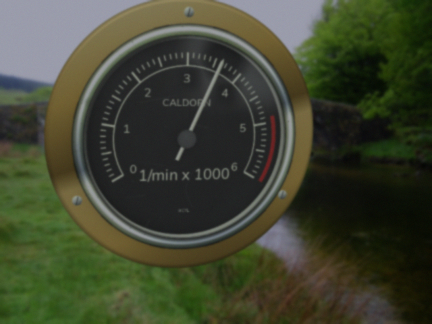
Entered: 3600 rpm
